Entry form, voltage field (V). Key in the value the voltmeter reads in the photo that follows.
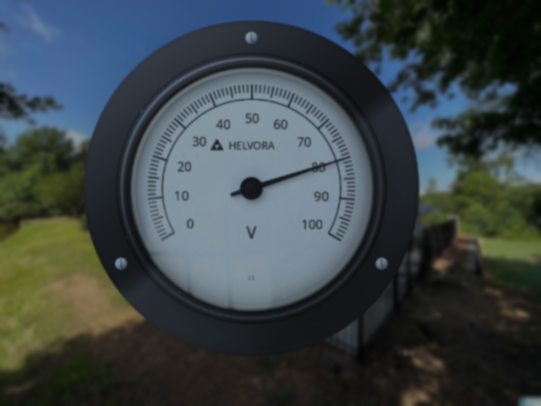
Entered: 80 V
